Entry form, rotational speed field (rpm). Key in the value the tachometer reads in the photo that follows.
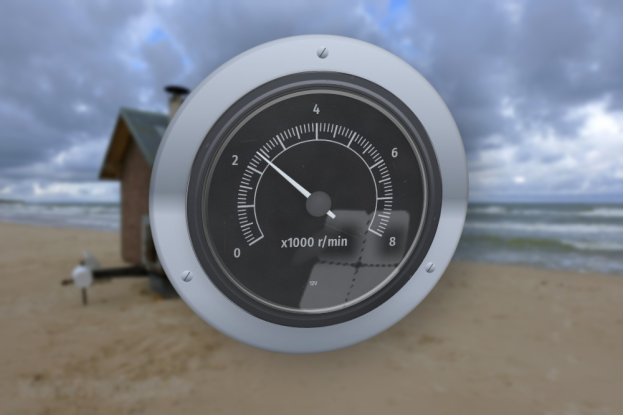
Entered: 2400 rpm
